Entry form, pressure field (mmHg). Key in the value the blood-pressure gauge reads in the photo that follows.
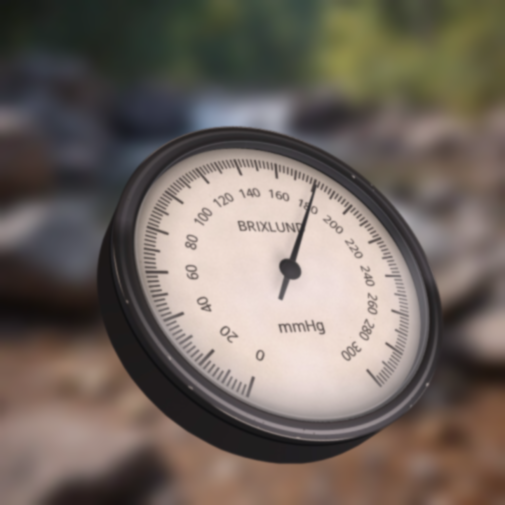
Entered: 180 mmHg
